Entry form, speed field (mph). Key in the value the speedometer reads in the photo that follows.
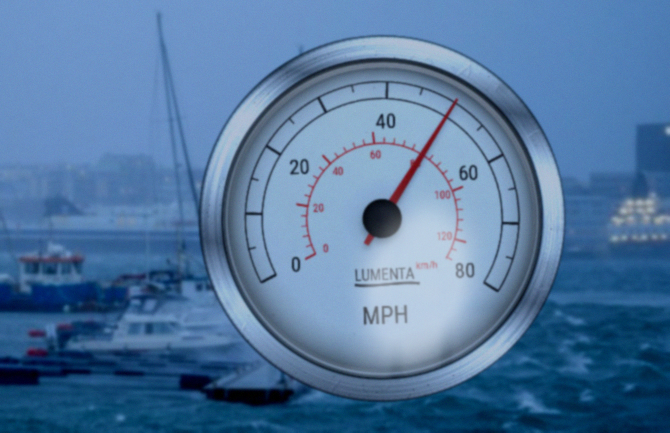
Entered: 50 mph
